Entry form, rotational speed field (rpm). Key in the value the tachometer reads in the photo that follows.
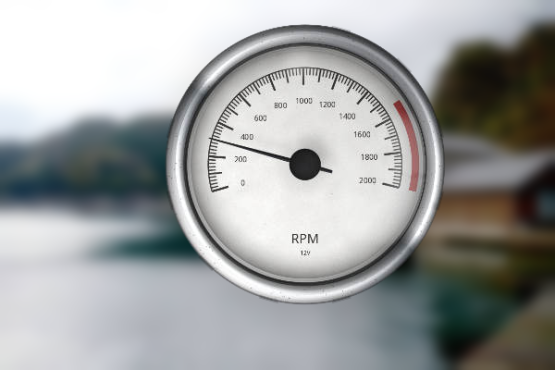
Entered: 300 rpm
